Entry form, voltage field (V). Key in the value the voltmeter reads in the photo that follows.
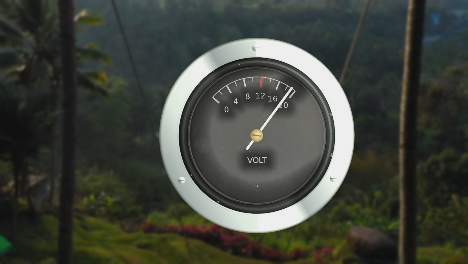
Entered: 19 V
